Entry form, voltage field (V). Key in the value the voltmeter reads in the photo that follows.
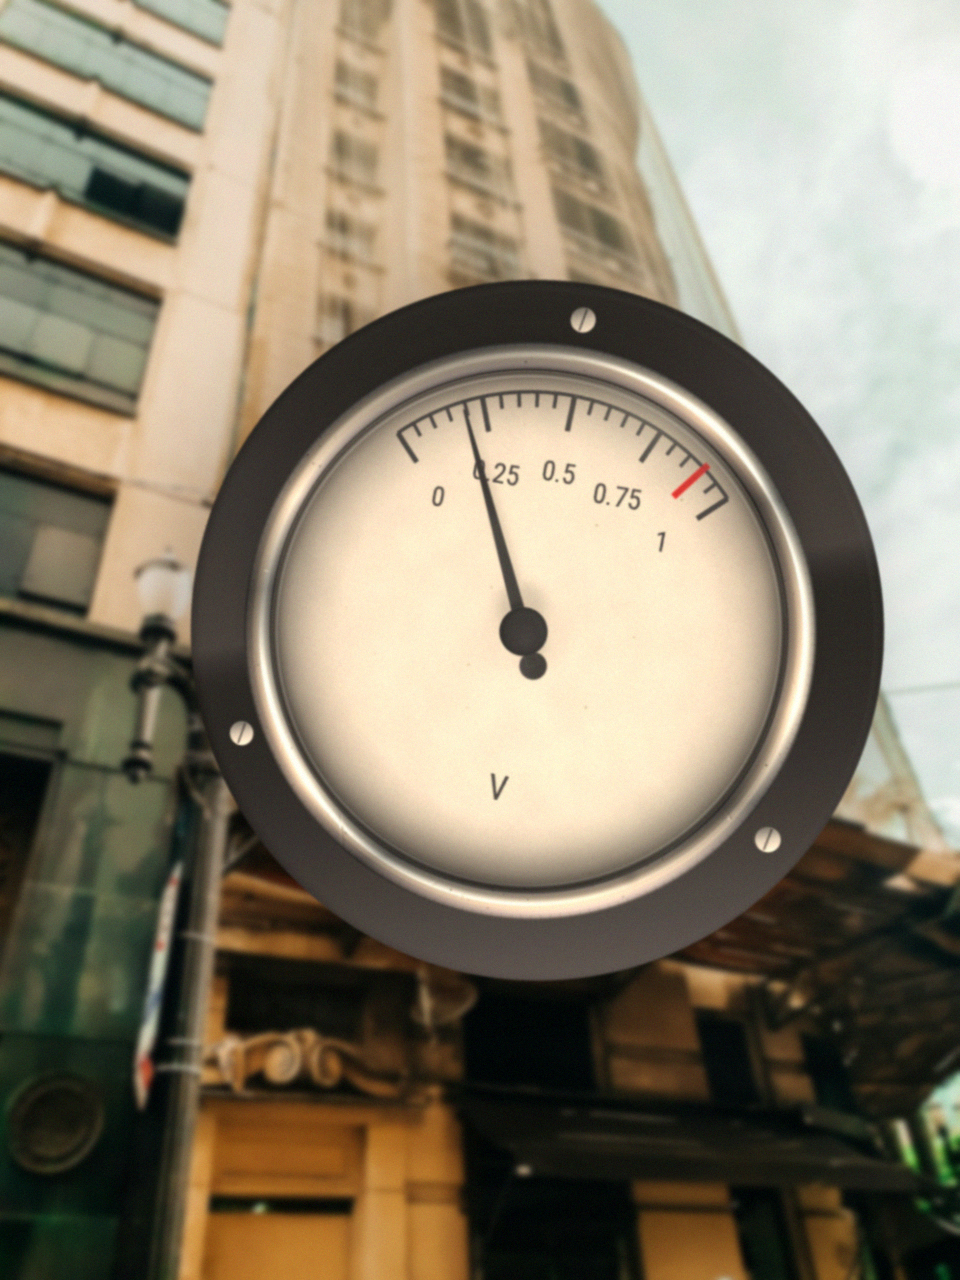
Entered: 0.2 V
